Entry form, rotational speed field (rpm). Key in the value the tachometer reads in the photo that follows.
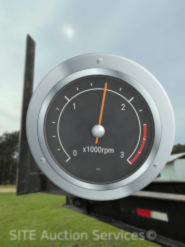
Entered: 1600 rpm
